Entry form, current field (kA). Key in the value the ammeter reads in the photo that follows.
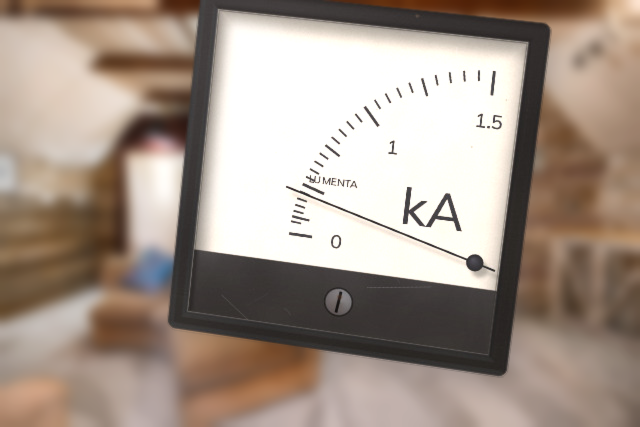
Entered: 0.45 kA
